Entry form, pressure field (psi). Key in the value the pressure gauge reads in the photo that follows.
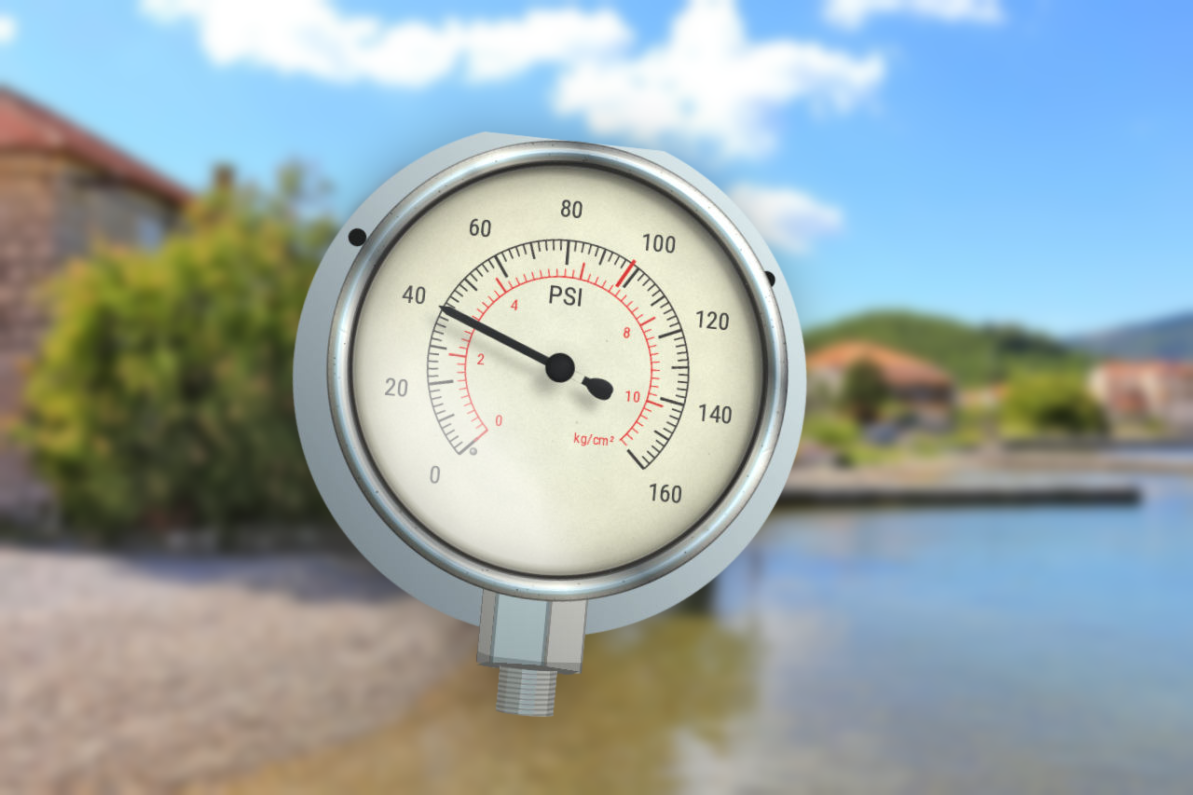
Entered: 40 psi
